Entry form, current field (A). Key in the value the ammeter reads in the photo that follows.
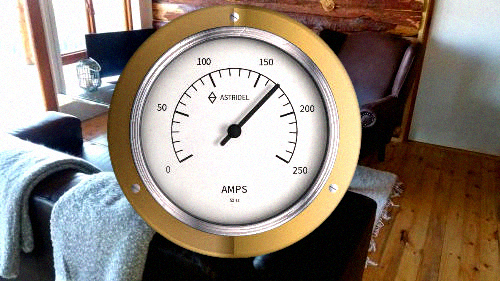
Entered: 170 A
